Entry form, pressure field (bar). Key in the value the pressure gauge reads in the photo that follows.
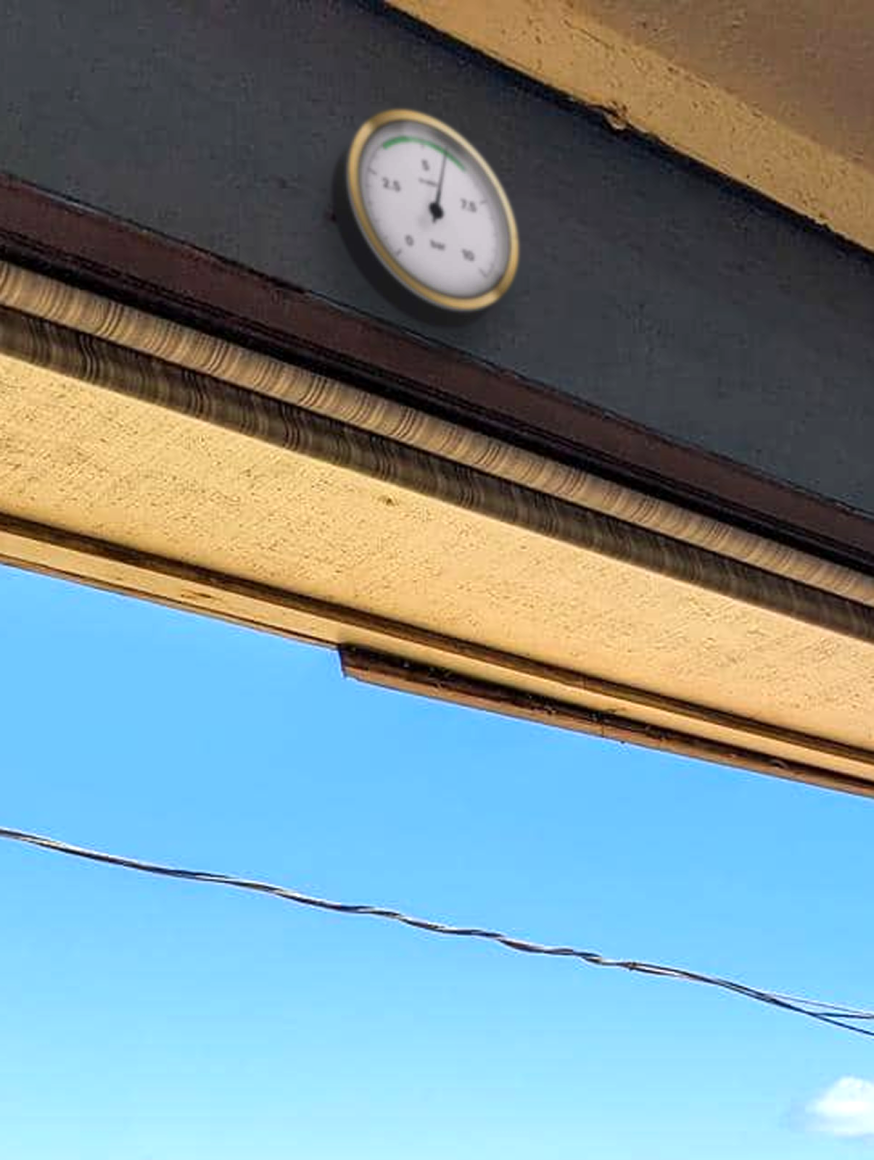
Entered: 5.75 bar
